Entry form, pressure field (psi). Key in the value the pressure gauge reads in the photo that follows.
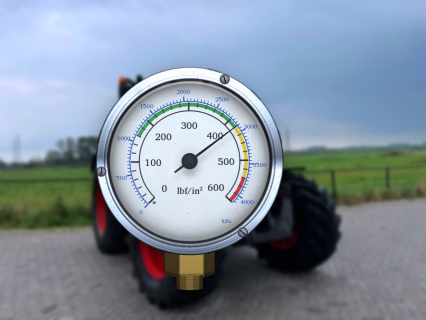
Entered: 420 psi
